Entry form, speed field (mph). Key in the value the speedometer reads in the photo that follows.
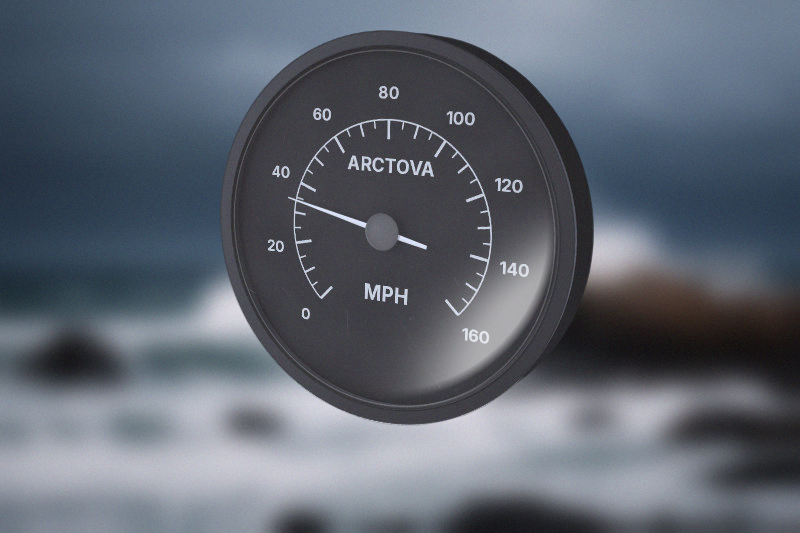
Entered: 35 mph
